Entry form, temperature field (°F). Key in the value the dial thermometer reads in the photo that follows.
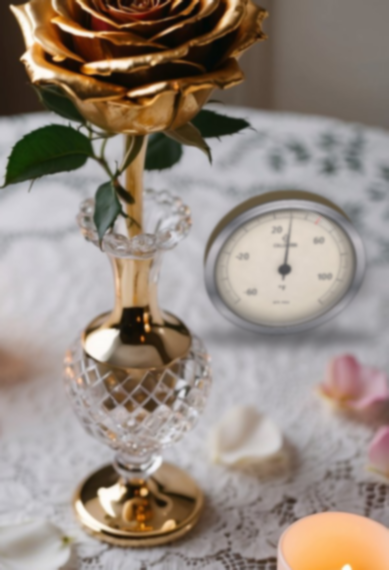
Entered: 30 °F
